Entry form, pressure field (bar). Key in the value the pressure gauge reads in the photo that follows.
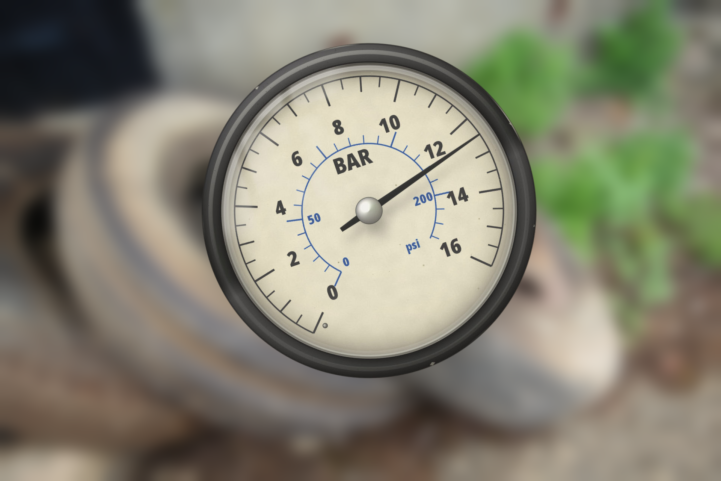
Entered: 12.5 bar
